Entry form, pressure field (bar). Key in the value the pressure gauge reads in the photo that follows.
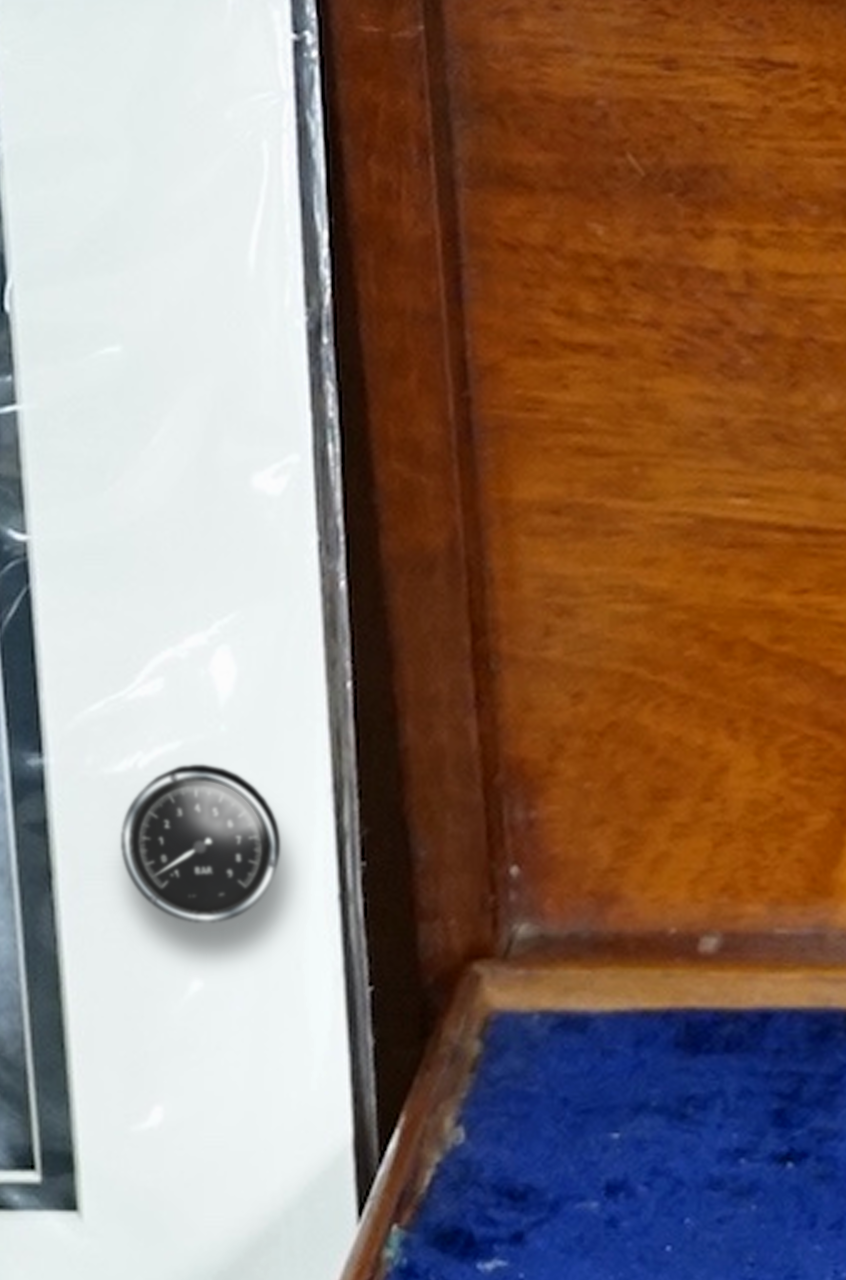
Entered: -0.5 bar
